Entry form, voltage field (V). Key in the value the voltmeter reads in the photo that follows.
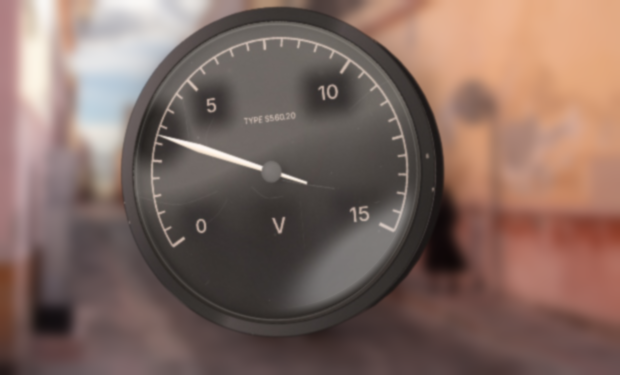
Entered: 3.25 V
